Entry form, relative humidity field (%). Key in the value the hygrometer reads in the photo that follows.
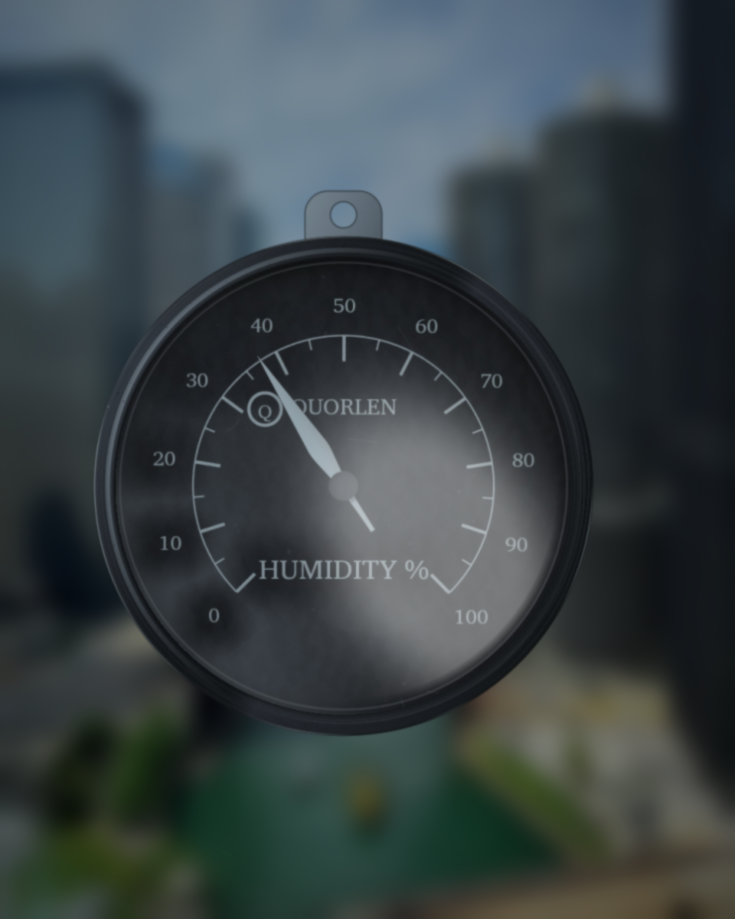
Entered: 37.5 %
